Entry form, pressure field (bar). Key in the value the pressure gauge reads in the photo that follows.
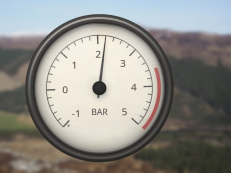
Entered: 2.2 bar
